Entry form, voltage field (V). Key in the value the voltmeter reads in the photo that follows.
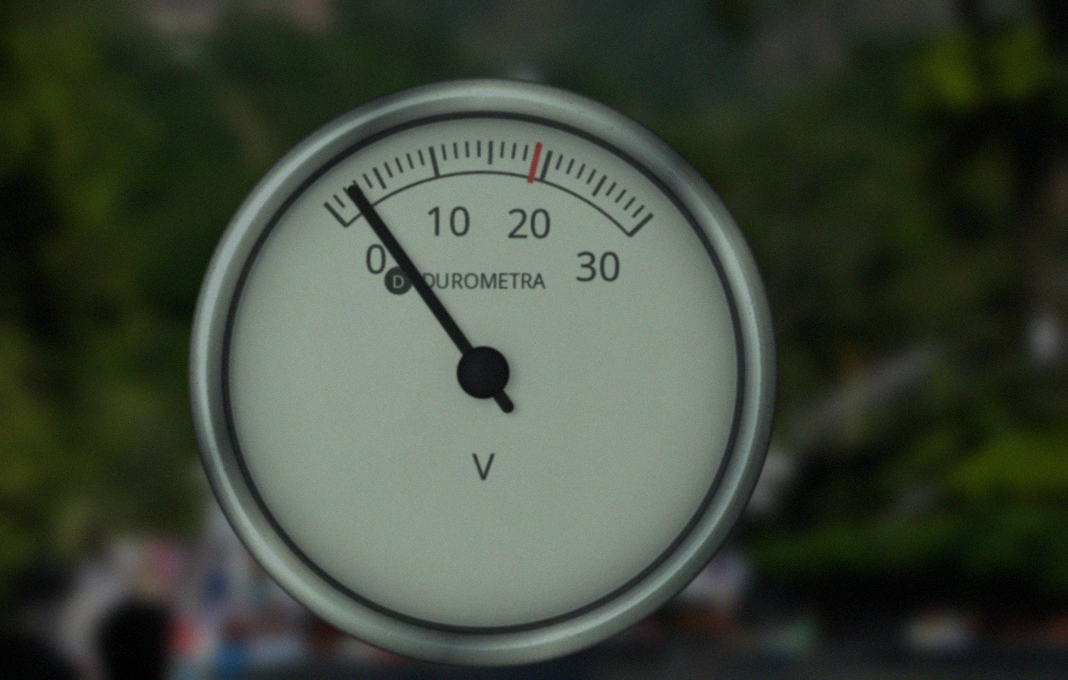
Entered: 2.5 V
